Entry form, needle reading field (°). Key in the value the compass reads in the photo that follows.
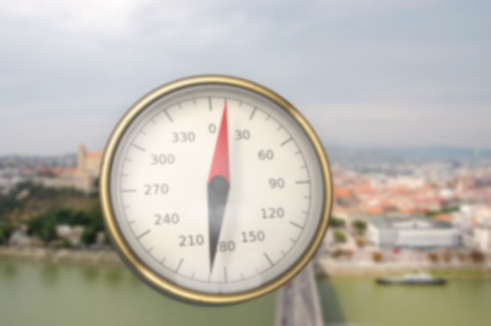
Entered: 10 °
